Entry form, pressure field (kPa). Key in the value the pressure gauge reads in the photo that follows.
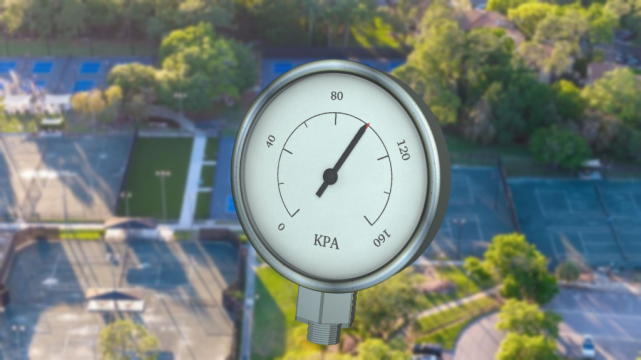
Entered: 100 kPa
